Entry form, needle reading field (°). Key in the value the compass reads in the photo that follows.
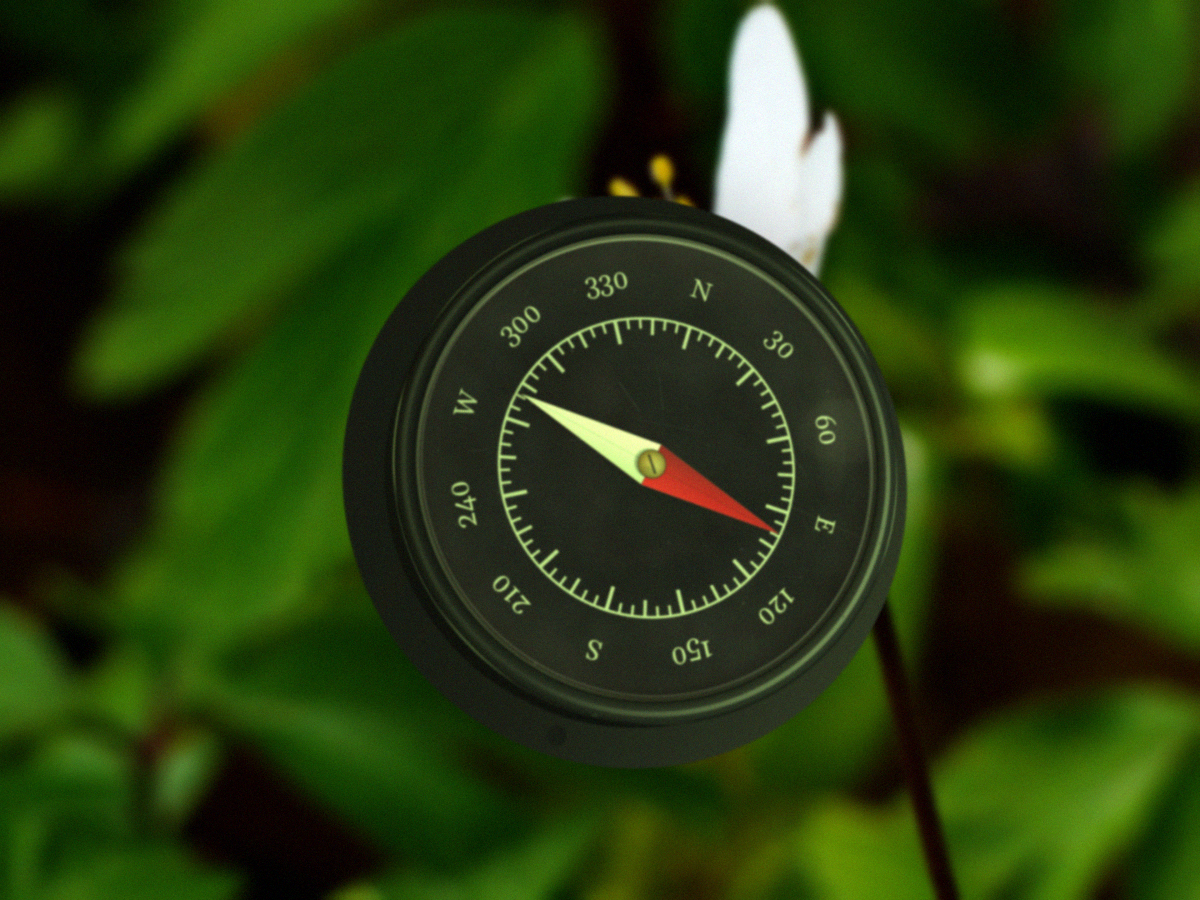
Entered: 100 °
